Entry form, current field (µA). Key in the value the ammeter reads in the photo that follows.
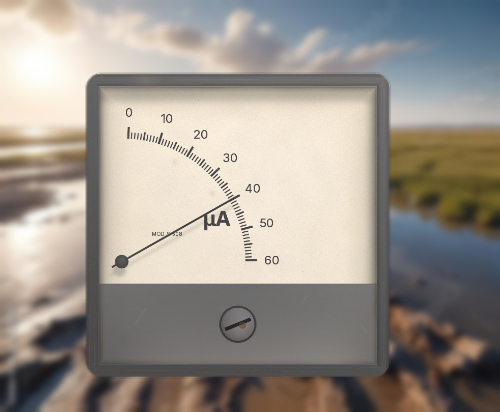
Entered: 40 µA
